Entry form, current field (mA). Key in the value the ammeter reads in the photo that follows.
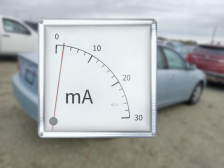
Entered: 2 mA
